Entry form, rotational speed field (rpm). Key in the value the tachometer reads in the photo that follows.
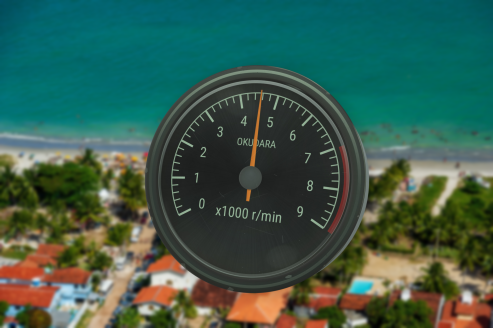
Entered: 4600 rpm
